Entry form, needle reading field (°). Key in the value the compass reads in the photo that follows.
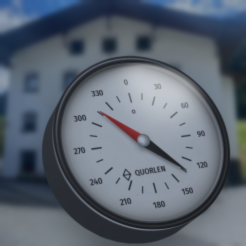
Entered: 315 °
